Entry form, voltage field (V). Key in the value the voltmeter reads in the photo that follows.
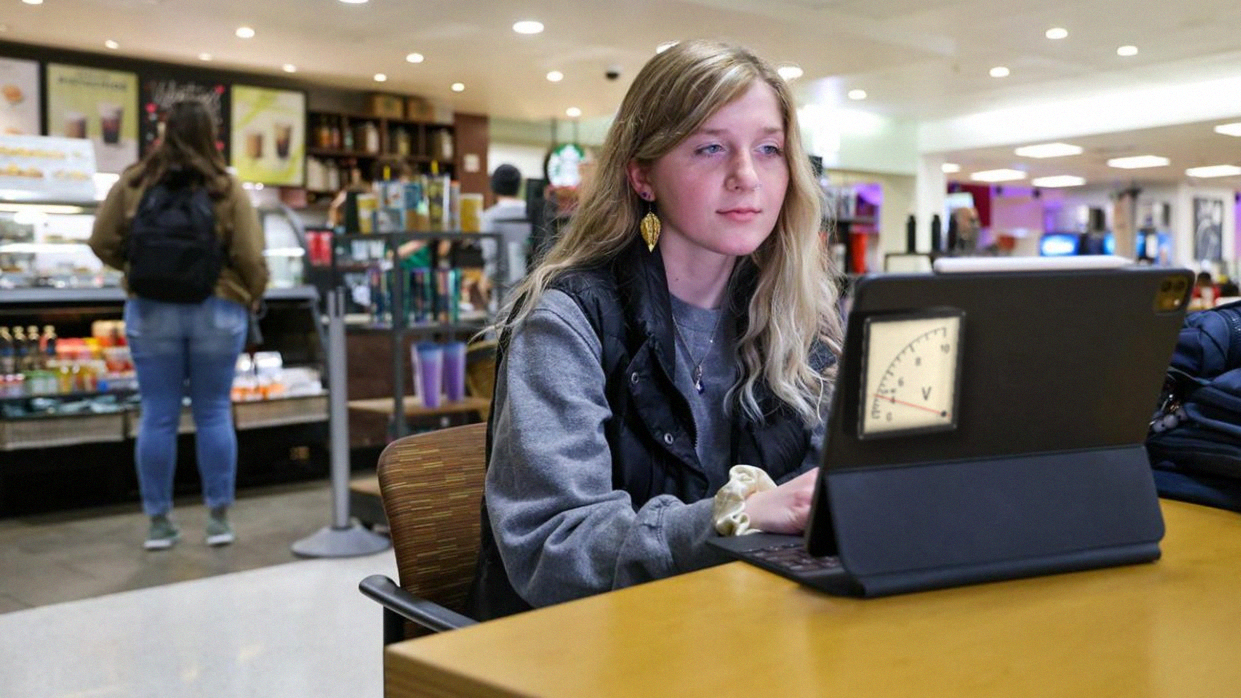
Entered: 4 V
